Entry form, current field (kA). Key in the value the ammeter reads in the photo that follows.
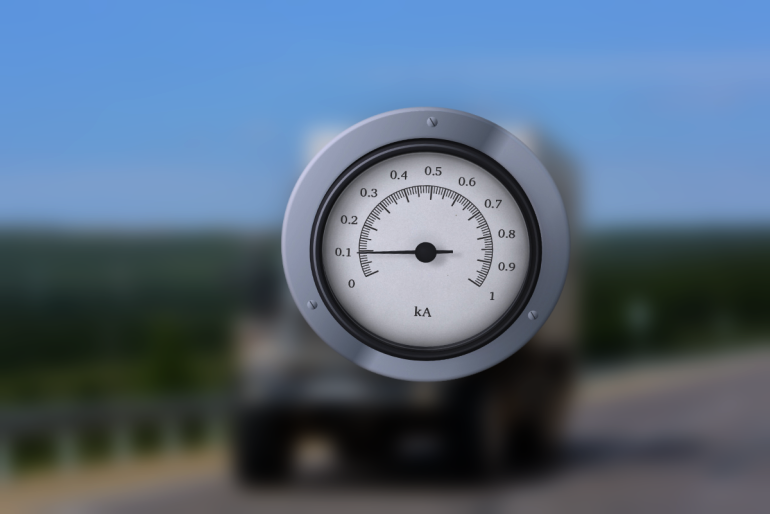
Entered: 0.1 kA
